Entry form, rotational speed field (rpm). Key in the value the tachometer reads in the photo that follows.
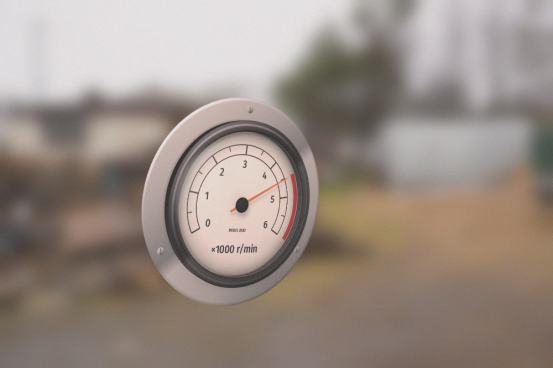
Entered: 4500 rpm
